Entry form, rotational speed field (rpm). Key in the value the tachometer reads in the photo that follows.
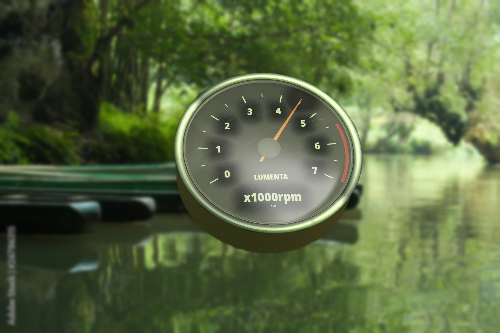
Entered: 4500 rpm
